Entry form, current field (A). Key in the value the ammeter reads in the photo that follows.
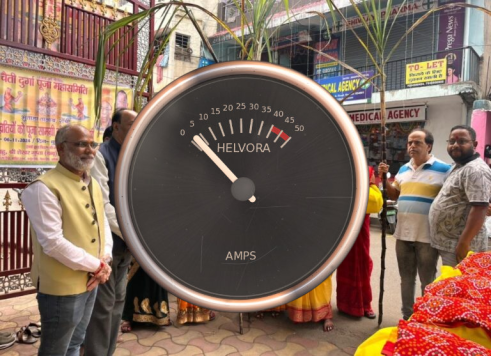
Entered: 2.5 A
